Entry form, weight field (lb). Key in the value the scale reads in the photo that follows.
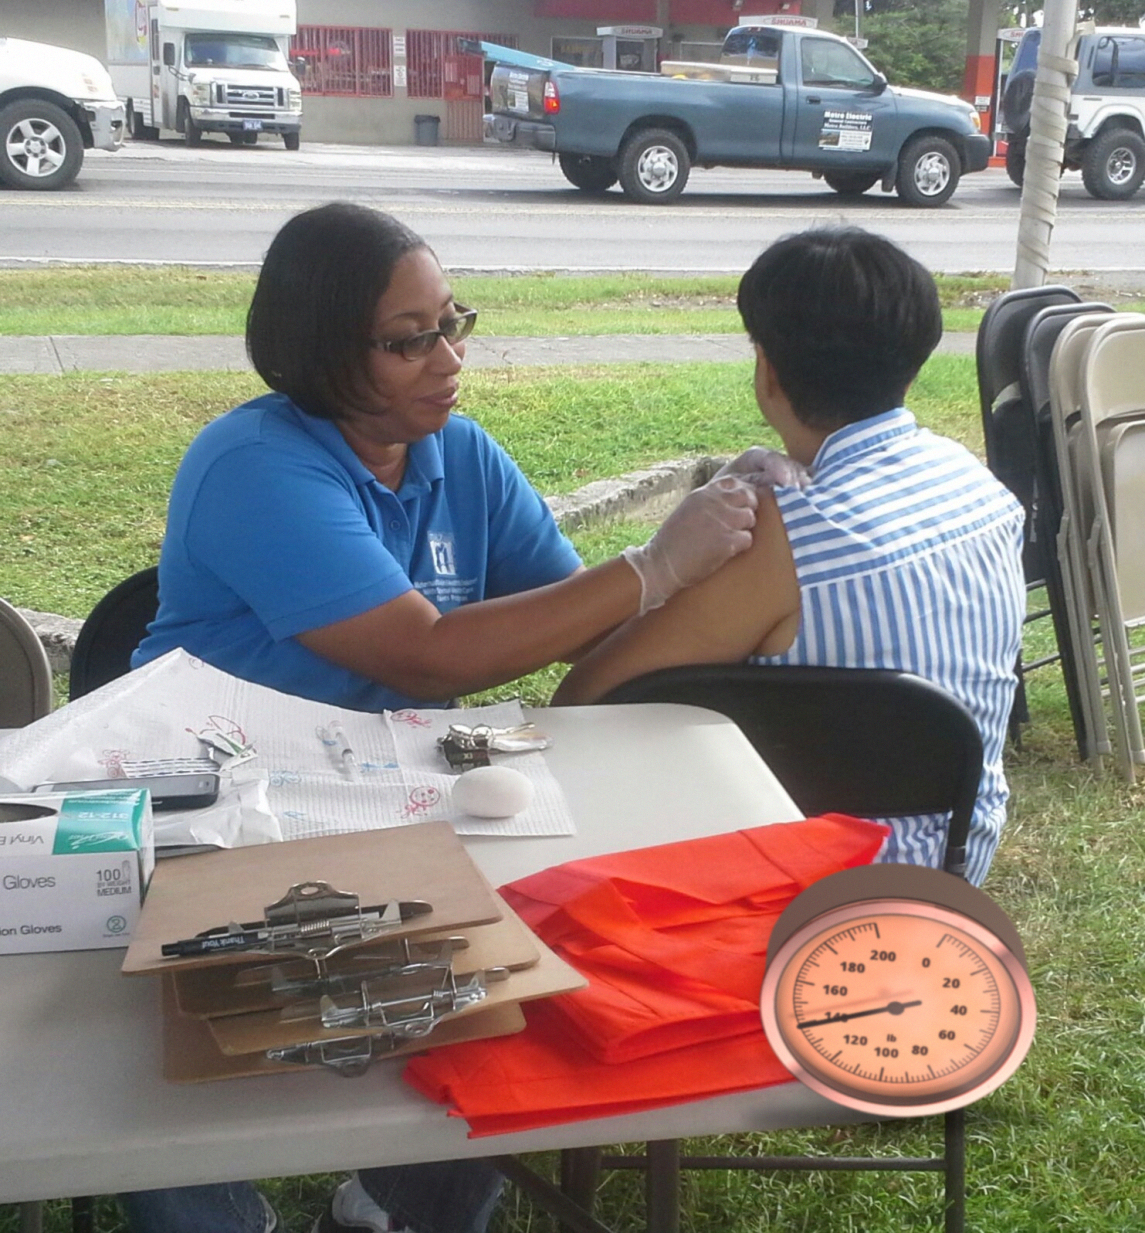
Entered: 140 lb
